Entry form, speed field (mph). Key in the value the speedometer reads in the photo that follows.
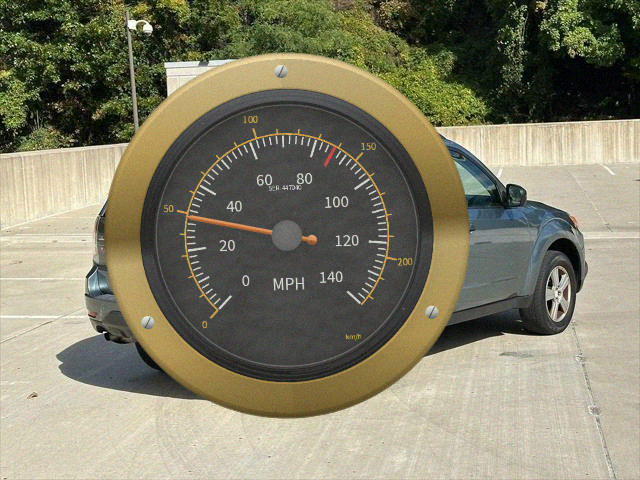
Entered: 30 mph
